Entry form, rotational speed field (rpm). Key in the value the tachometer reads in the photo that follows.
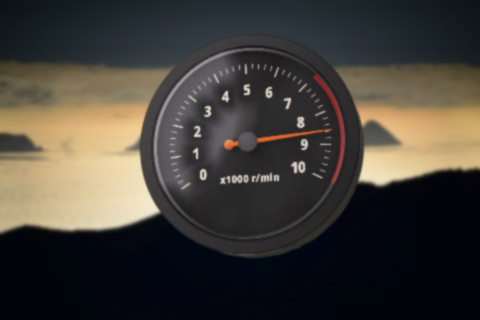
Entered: 8600 rpm
